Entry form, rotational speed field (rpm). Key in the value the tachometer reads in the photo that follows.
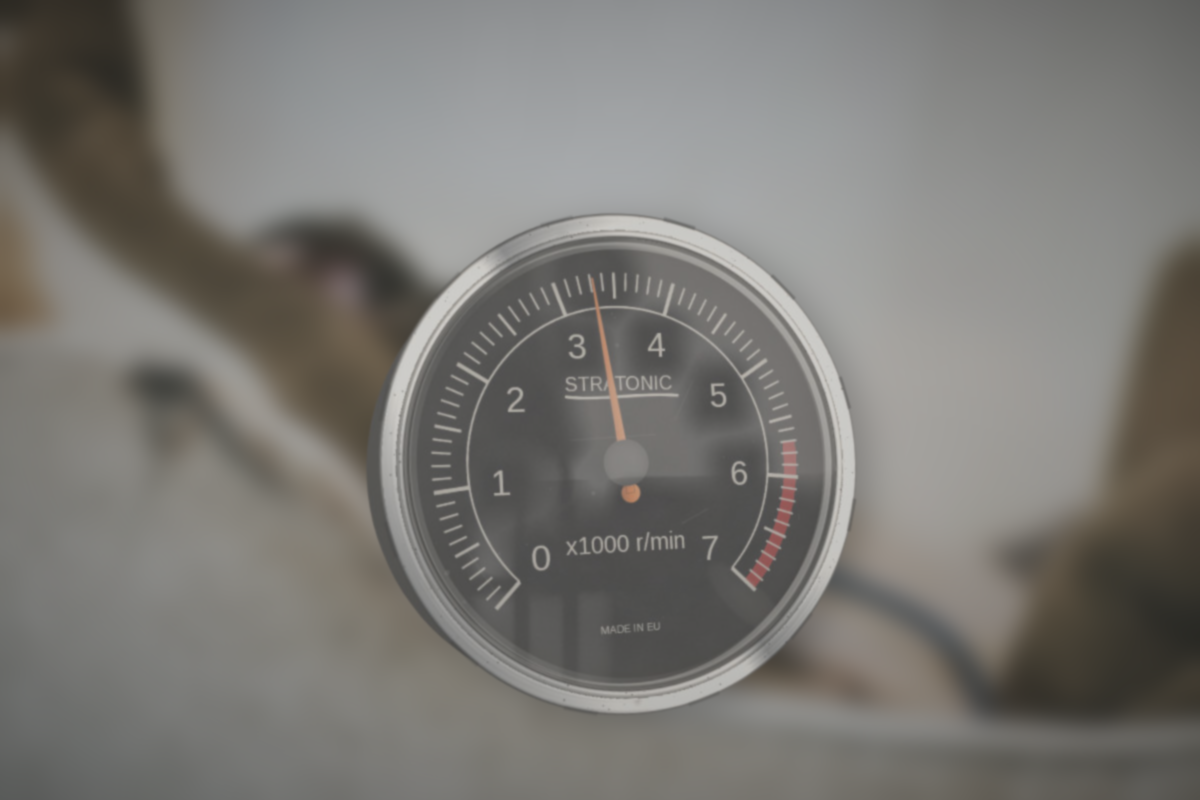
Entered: 3300 rpm
